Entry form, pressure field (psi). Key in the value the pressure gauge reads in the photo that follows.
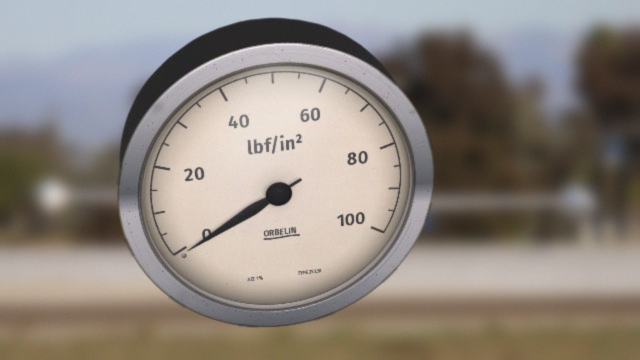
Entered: 0 psi
